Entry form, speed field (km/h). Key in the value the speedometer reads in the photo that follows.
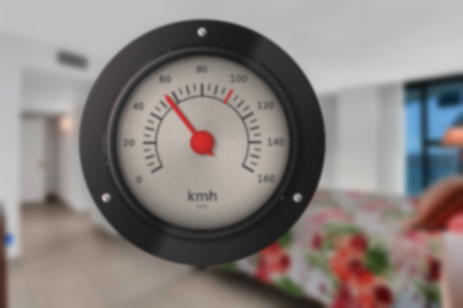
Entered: 55 km/h
